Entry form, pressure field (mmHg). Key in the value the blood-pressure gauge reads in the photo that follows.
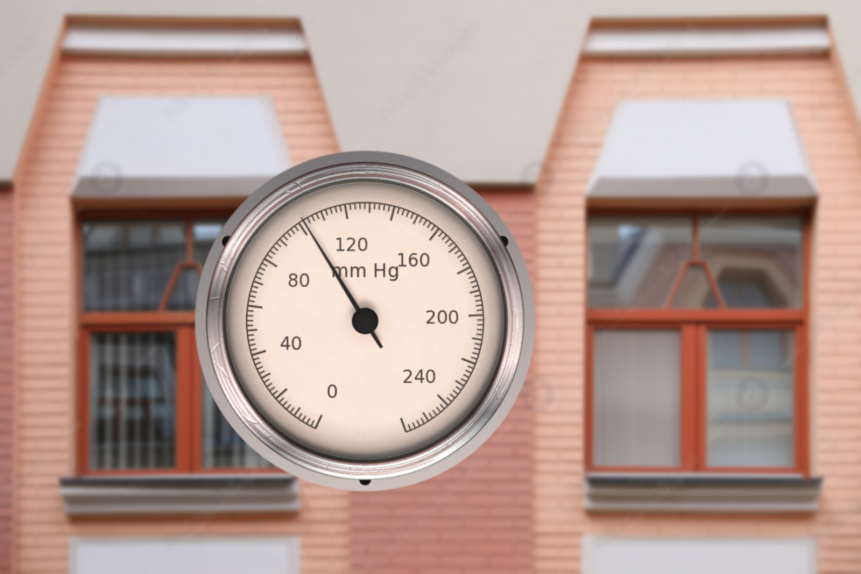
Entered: 102 mmHg
